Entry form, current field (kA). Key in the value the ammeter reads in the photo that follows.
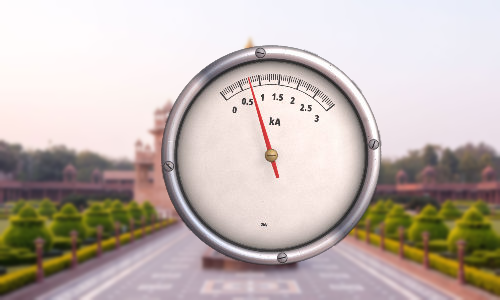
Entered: 0.75 kA
